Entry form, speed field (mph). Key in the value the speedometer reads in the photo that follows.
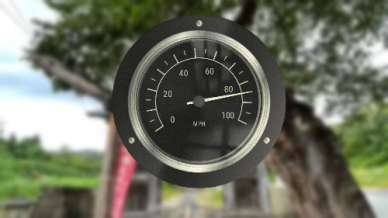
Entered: 85 mph
